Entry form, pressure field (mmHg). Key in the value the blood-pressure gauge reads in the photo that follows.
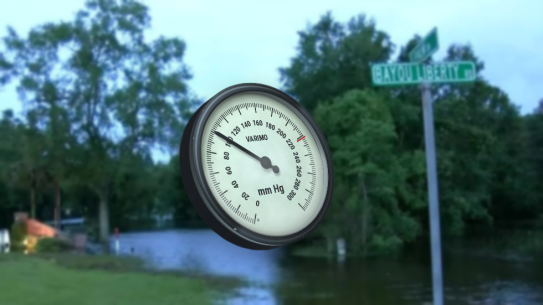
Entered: 100 mmHg
